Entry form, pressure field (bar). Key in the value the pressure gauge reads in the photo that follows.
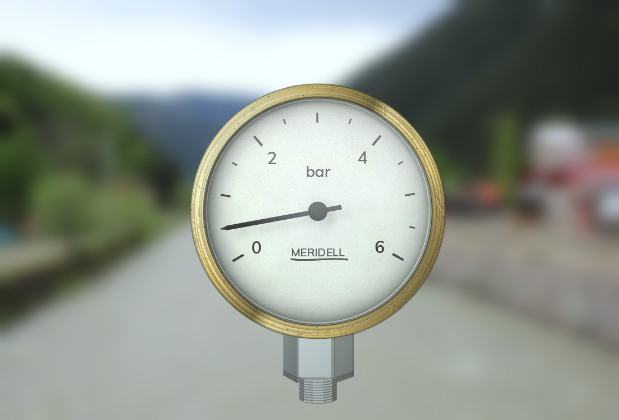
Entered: 0.5 bar
